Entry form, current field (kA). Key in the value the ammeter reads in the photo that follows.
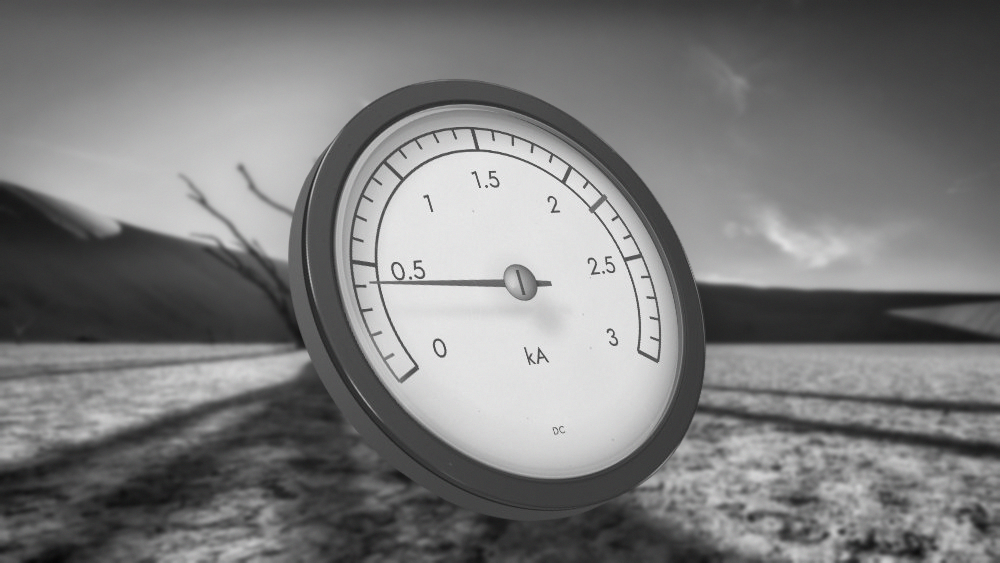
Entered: 0.4 kA
